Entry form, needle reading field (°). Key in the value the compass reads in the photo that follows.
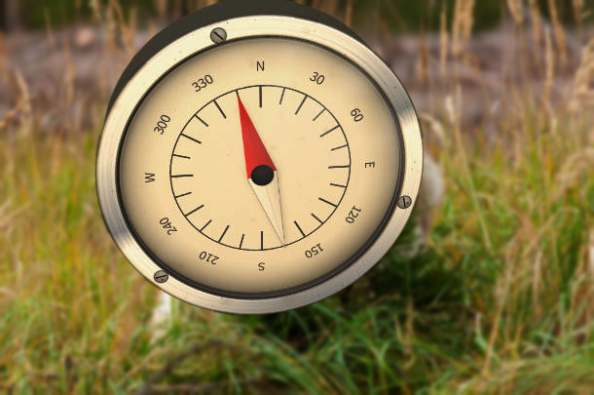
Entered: 345 °
